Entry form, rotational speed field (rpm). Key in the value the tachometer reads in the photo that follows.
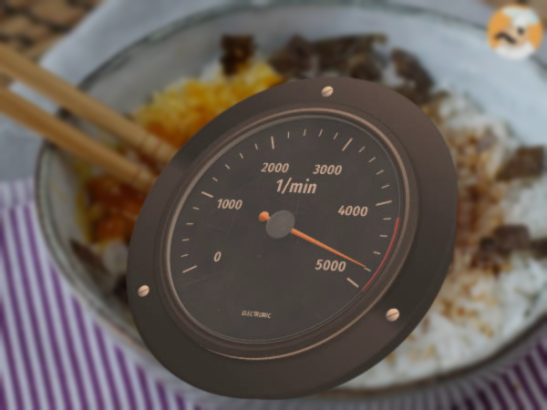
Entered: 4800 rpm
